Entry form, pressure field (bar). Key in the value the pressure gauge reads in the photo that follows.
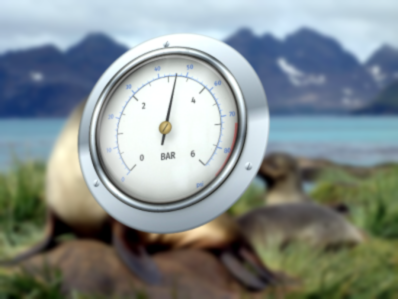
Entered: 3.25 bar
